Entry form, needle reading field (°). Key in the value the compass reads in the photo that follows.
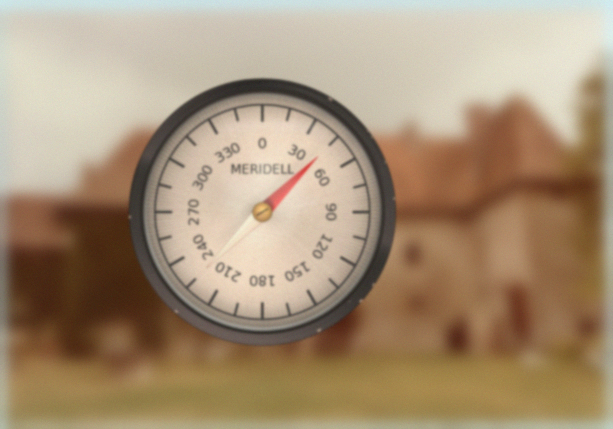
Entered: 45 °
